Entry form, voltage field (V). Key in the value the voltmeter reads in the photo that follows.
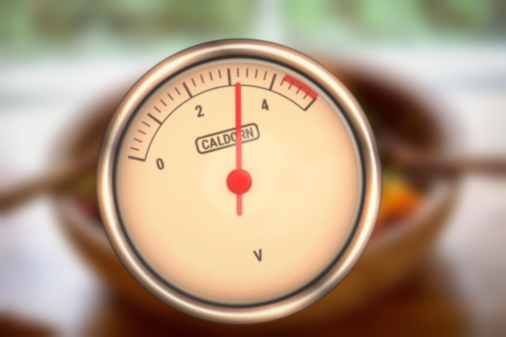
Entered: 3.2 V
